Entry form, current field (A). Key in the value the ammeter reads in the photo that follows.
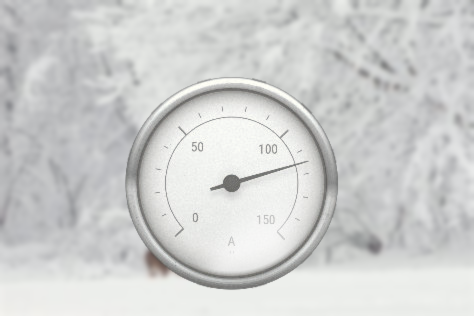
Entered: 115 A
